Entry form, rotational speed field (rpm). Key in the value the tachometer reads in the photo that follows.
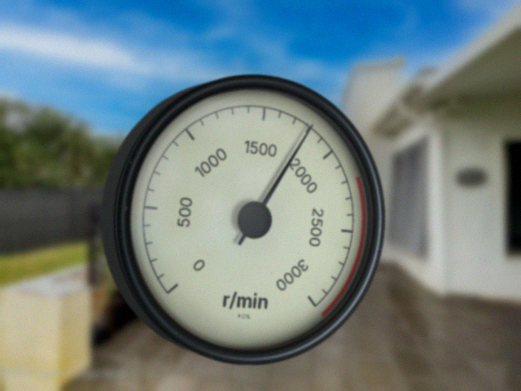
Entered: 1800 rpm
